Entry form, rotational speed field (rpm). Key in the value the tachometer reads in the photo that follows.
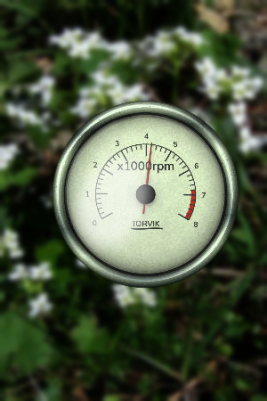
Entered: 4200 rpm
